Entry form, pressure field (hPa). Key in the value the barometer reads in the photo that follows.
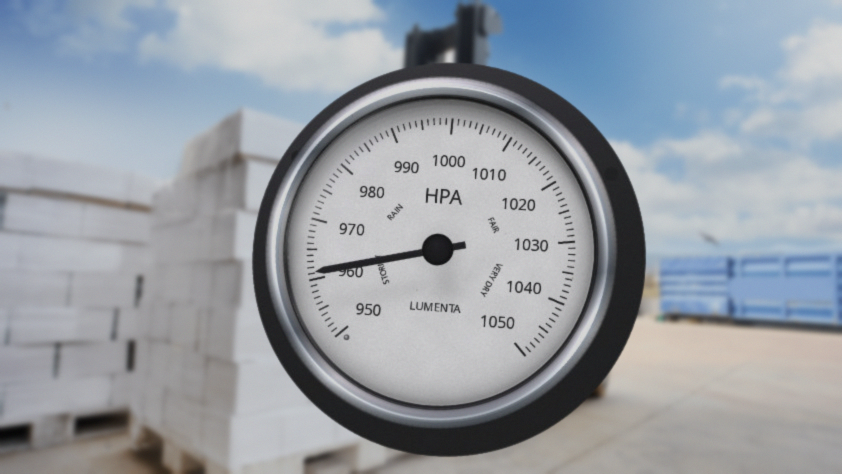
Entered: 961 hPa
